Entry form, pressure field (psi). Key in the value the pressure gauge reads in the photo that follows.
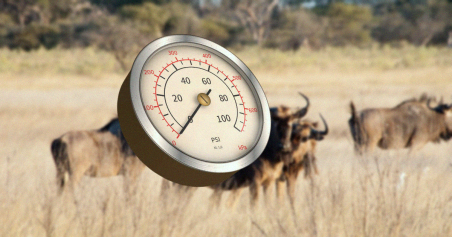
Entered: 0 psi
